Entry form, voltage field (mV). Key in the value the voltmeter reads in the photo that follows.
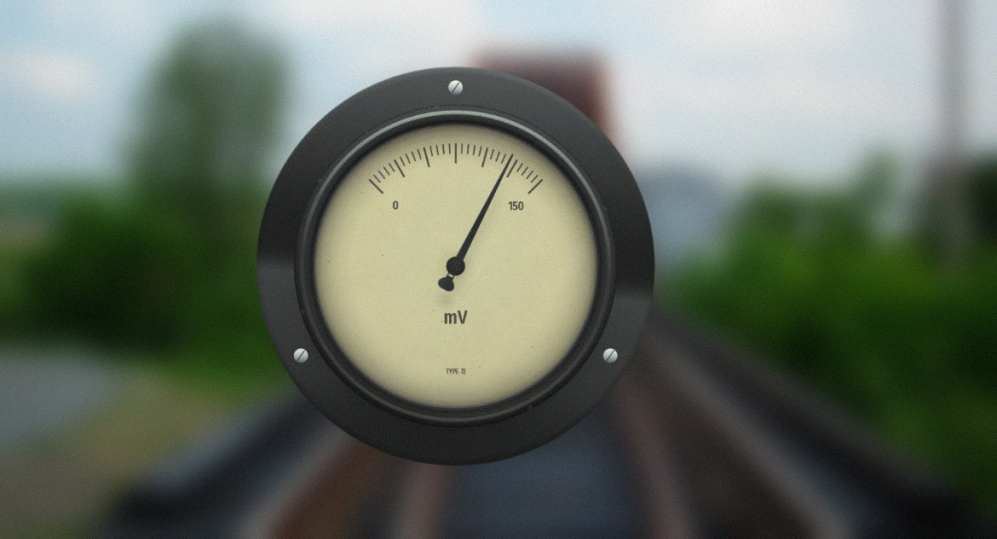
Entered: 120 mV
